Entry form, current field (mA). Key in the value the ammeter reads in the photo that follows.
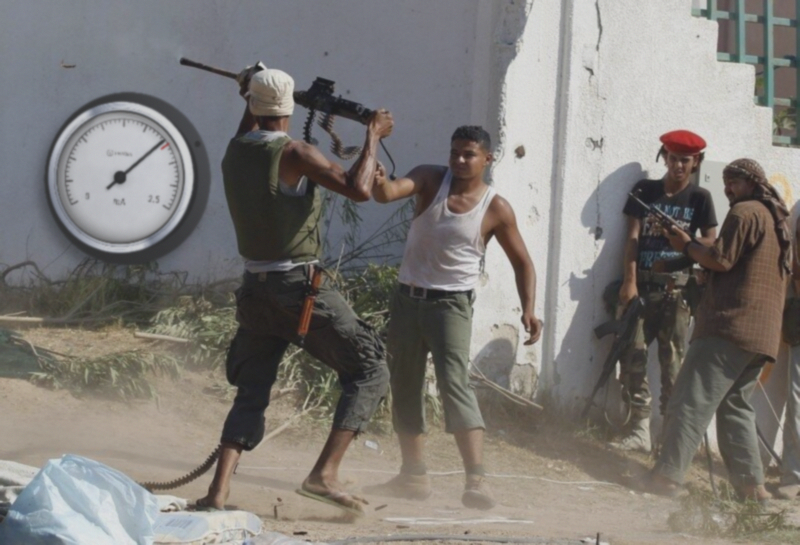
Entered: 1.75 mA
